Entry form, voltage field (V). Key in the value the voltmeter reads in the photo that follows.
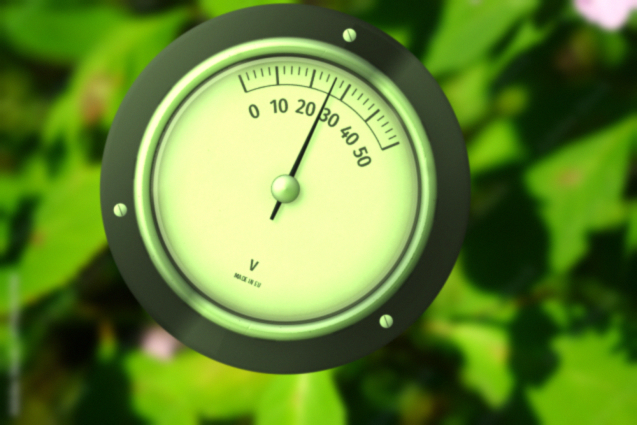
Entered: 26 V
